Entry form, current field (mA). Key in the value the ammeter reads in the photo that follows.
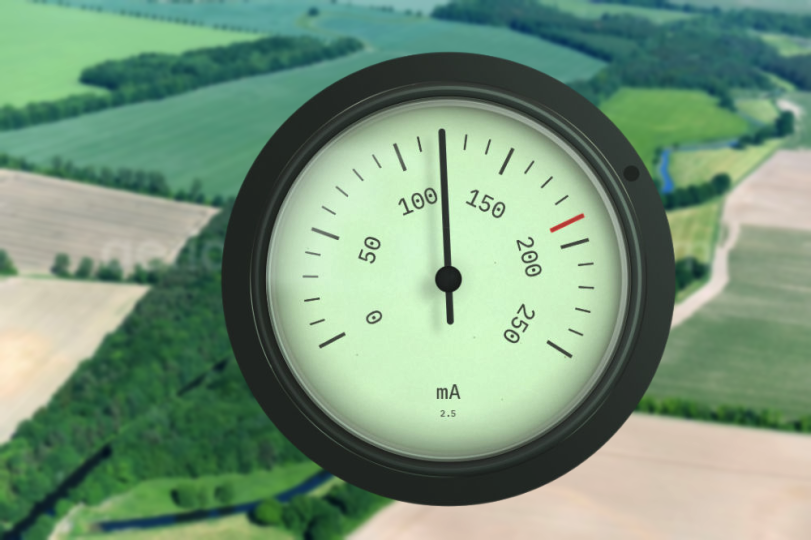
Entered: 120 mA
